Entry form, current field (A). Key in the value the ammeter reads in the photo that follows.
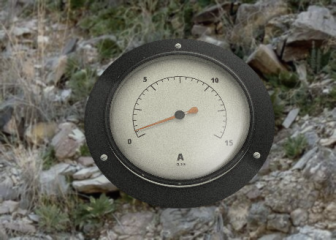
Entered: 0.5 A
